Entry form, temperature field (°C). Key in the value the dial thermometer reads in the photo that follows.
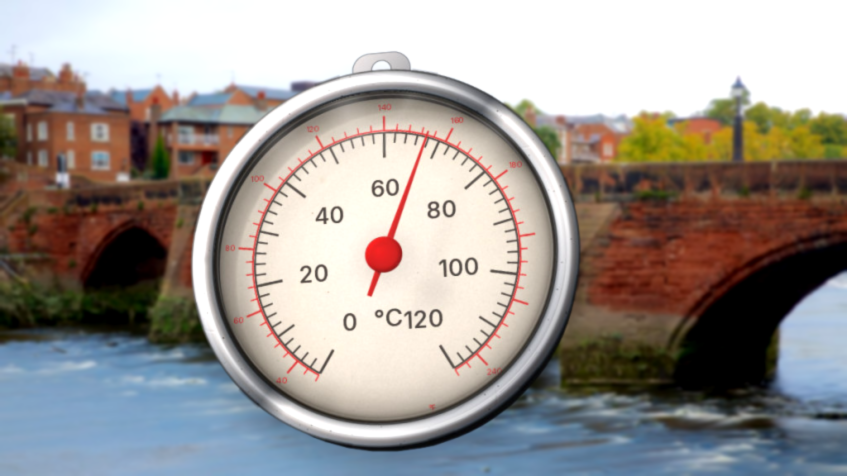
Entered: 68 °C
